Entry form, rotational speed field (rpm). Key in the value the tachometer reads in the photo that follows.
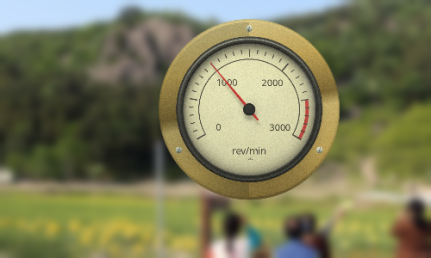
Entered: 1000 rpm
